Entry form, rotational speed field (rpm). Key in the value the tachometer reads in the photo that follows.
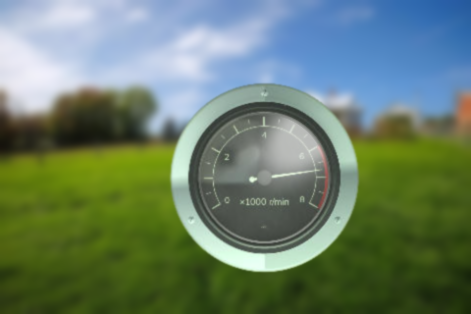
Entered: 6750 rpm
